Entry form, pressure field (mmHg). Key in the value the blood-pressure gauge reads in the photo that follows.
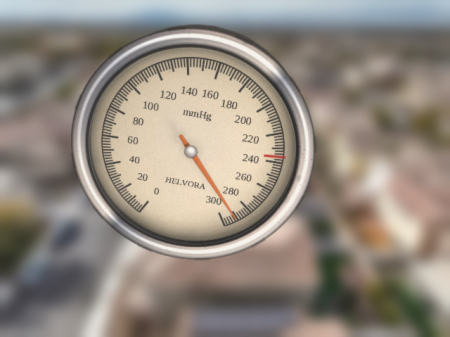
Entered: 290 mmHg
